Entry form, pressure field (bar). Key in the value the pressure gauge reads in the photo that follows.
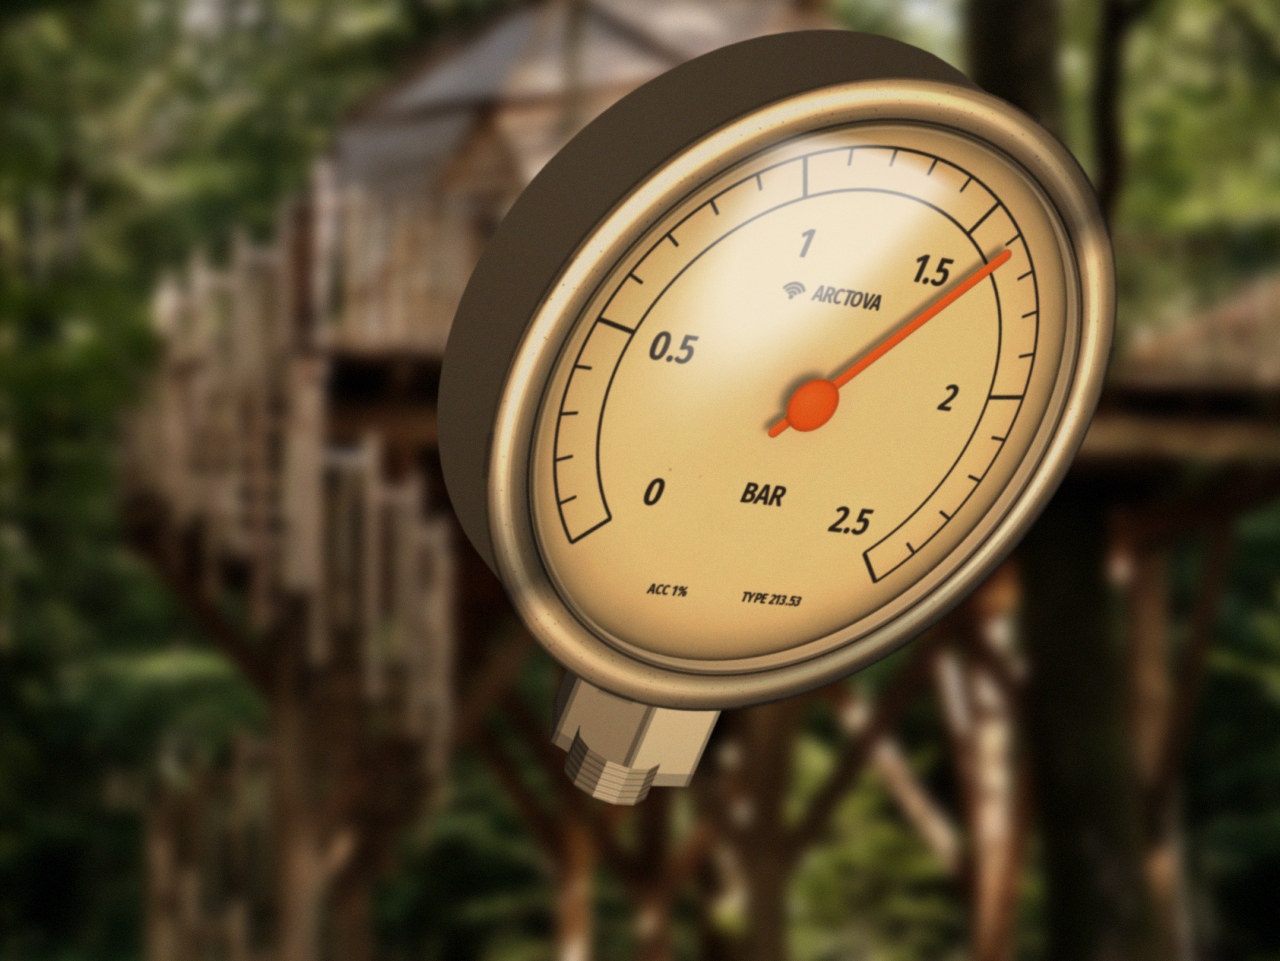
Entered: 1.6 bar
